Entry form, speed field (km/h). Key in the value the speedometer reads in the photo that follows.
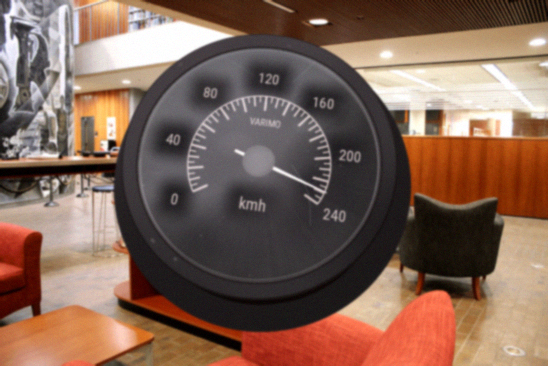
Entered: 230 km/h
